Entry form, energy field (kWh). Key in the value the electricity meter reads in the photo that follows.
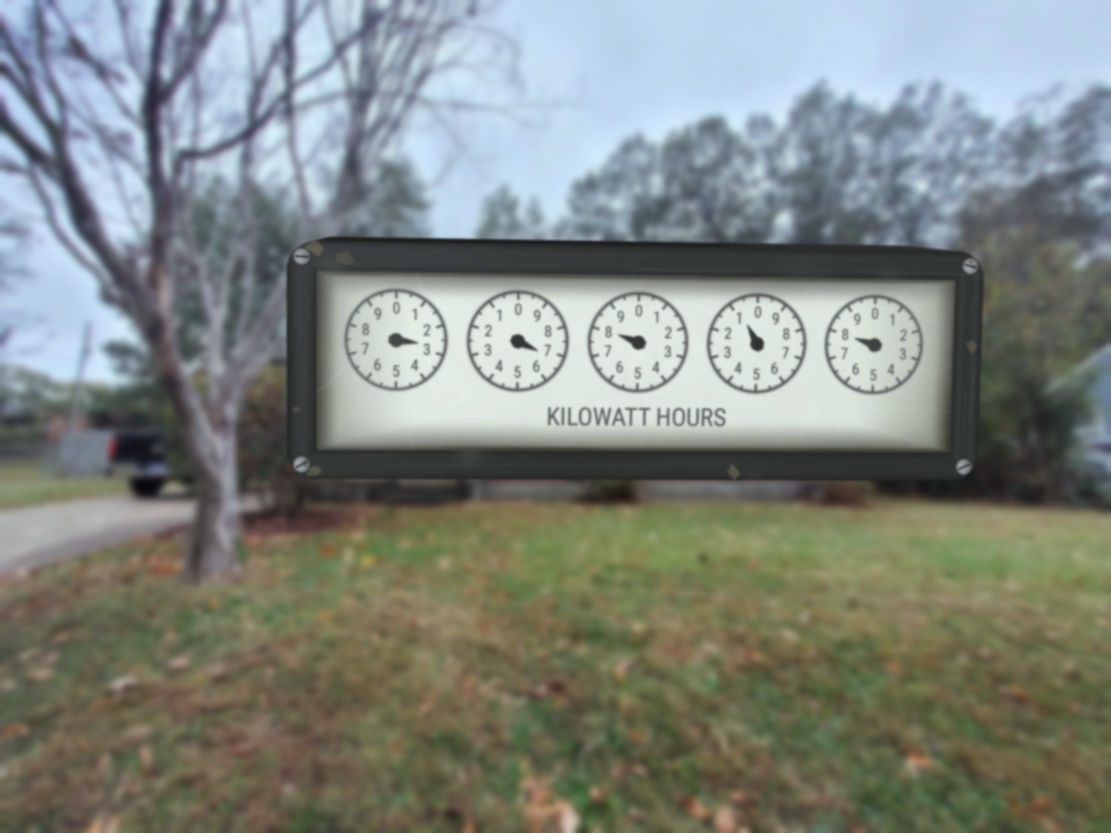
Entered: 26808 kWh
